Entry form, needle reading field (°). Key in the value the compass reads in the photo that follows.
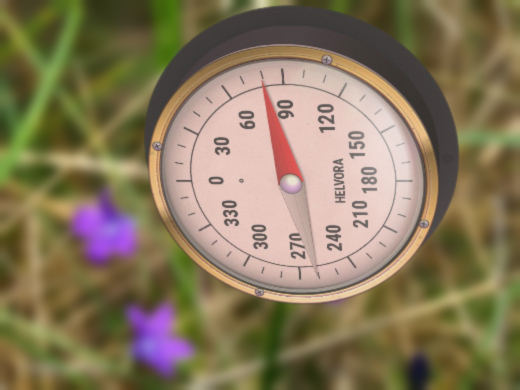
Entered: 80 °
